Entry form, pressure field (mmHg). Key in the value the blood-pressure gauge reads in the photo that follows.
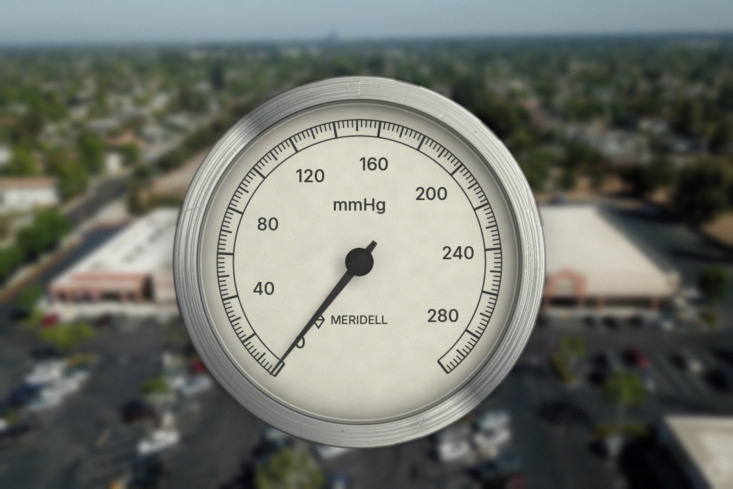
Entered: 2 mmHg
